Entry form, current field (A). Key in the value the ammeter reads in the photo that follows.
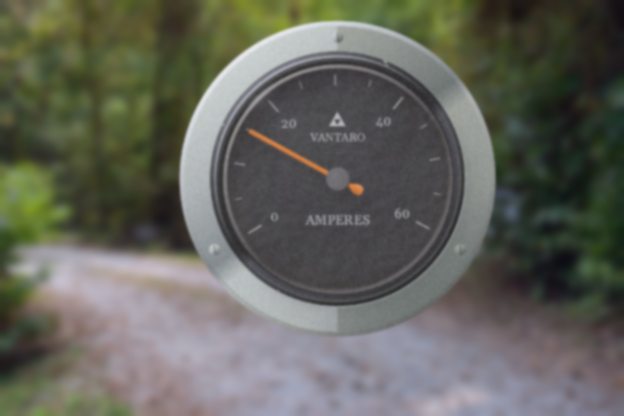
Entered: 15 A
